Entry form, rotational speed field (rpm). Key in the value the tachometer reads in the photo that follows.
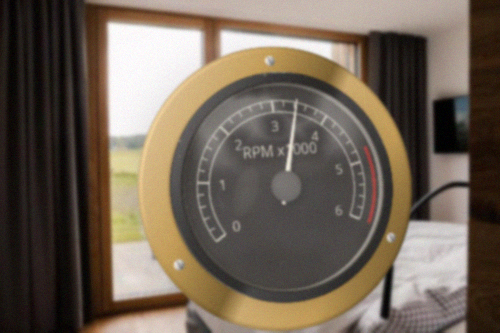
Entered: 3400 rpm
